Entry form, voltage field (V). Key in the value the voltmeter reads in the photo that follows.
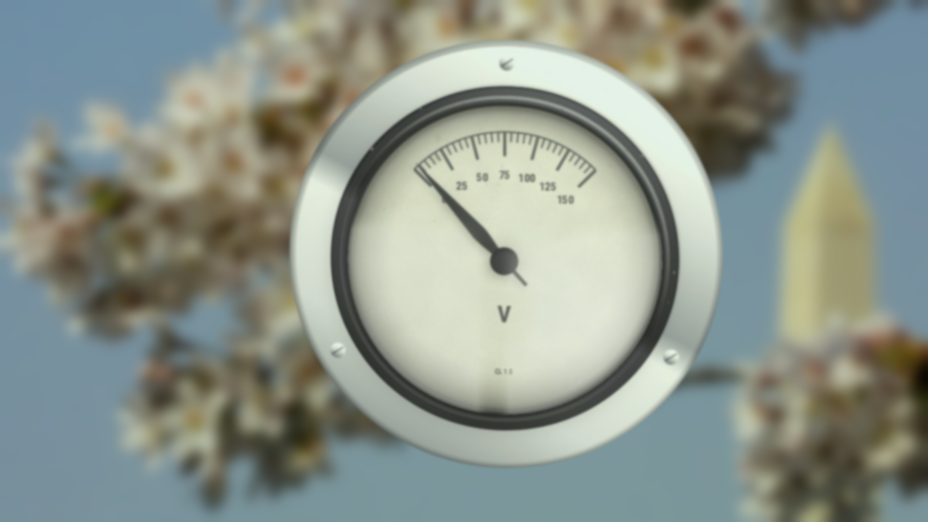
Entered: 5 V
